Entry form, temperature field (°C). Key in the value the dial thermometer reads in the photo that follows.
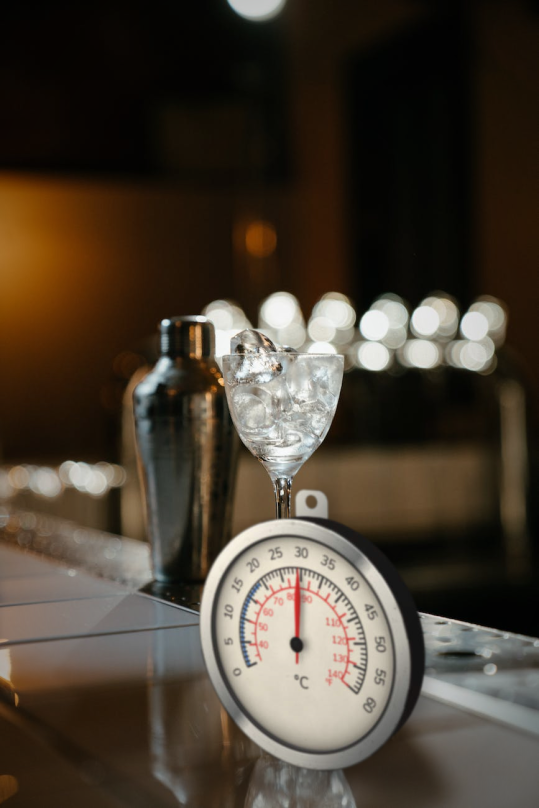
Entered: 30 °C
